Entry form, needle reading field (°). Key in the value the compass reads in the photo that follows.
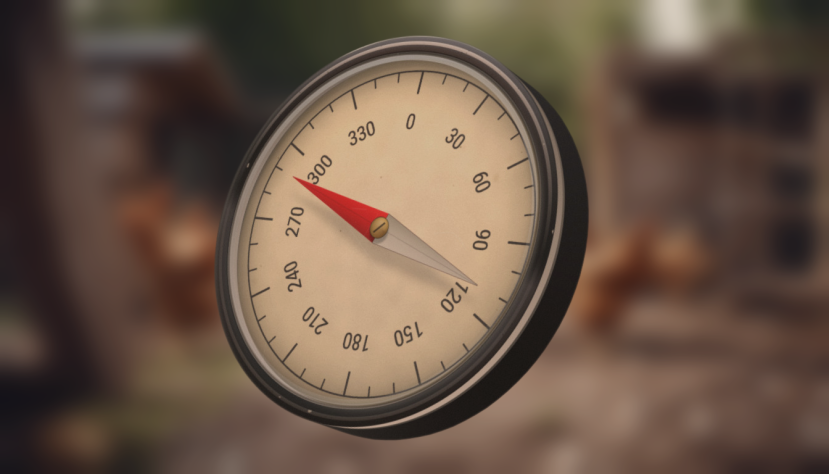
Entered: 290 °
